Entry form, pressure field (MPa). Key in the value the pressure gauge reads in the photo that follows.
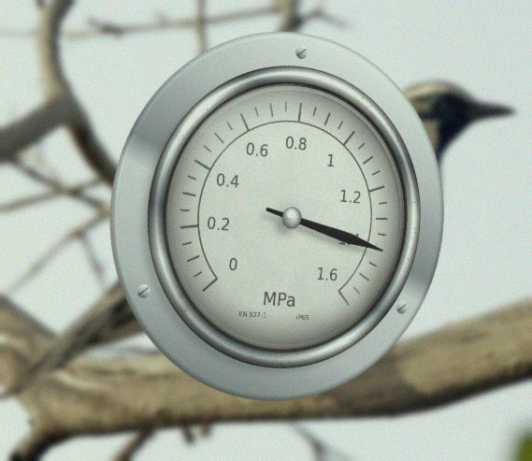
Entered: 1.4 MPa
